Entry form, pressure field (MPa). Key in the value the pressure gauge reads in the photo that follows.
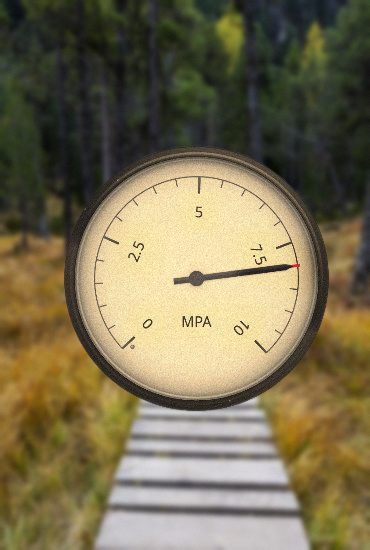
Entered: 8 MPa
